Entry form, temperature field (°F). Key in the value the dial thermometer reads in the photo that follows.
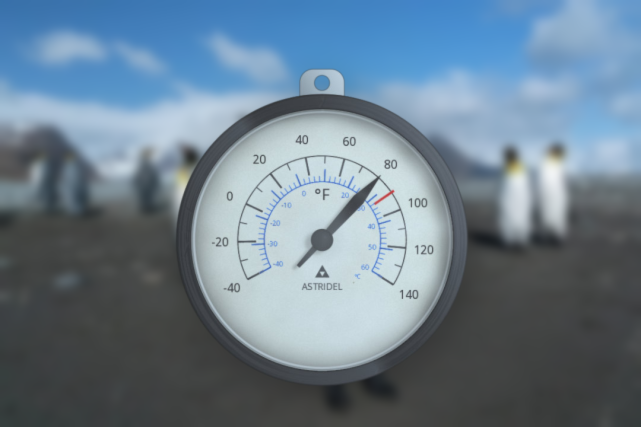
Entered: 80 °F
